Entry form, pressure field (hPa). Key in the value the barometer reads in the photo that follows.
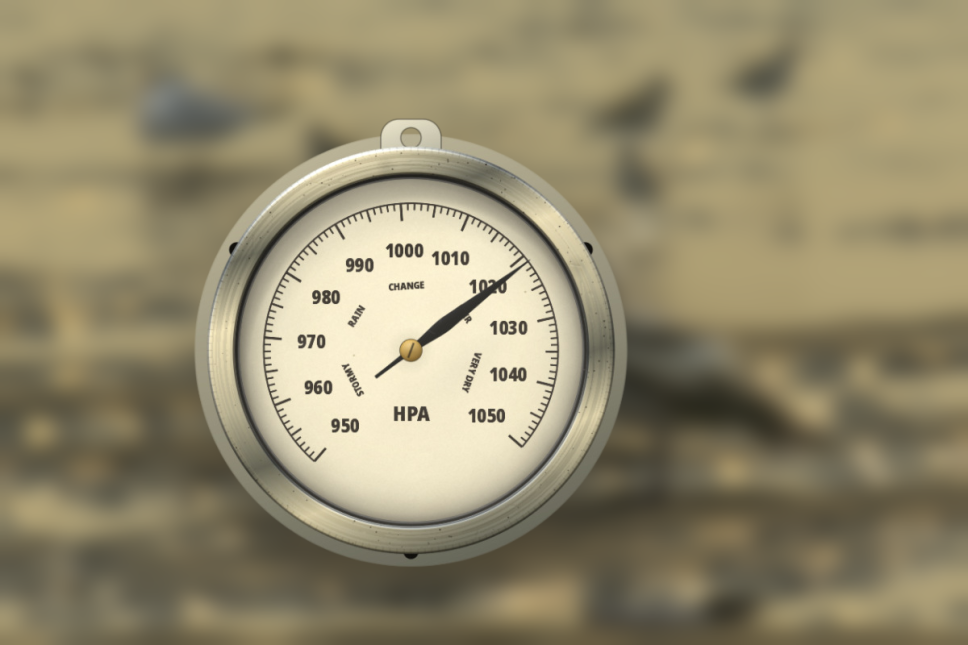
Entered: 1021 hPa
